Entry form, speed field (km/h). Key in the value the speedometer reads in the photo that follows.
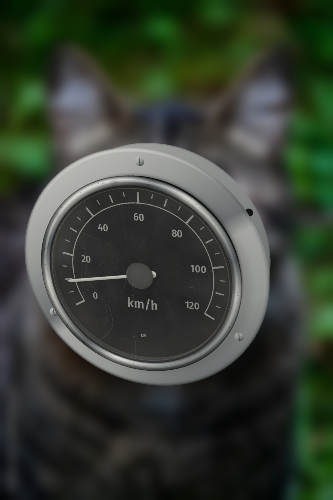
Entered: 10 km/h
